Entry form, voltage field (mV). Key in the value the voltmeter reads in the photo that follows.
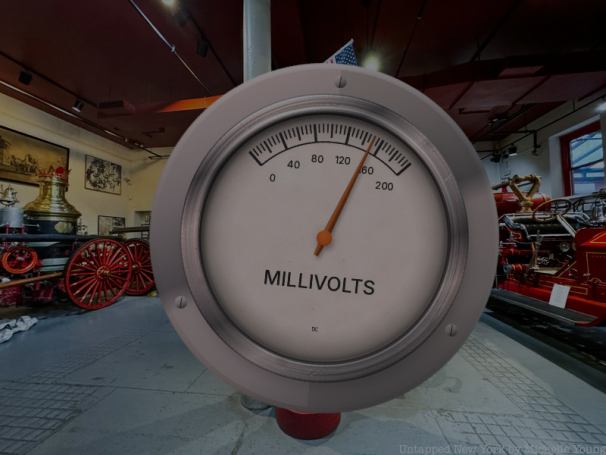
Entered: 150 mV
